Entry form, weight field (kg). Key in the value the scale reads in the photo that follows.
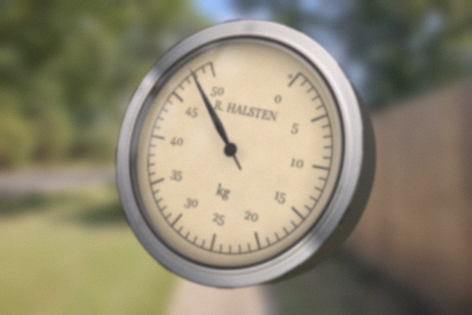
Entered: 48 kg
